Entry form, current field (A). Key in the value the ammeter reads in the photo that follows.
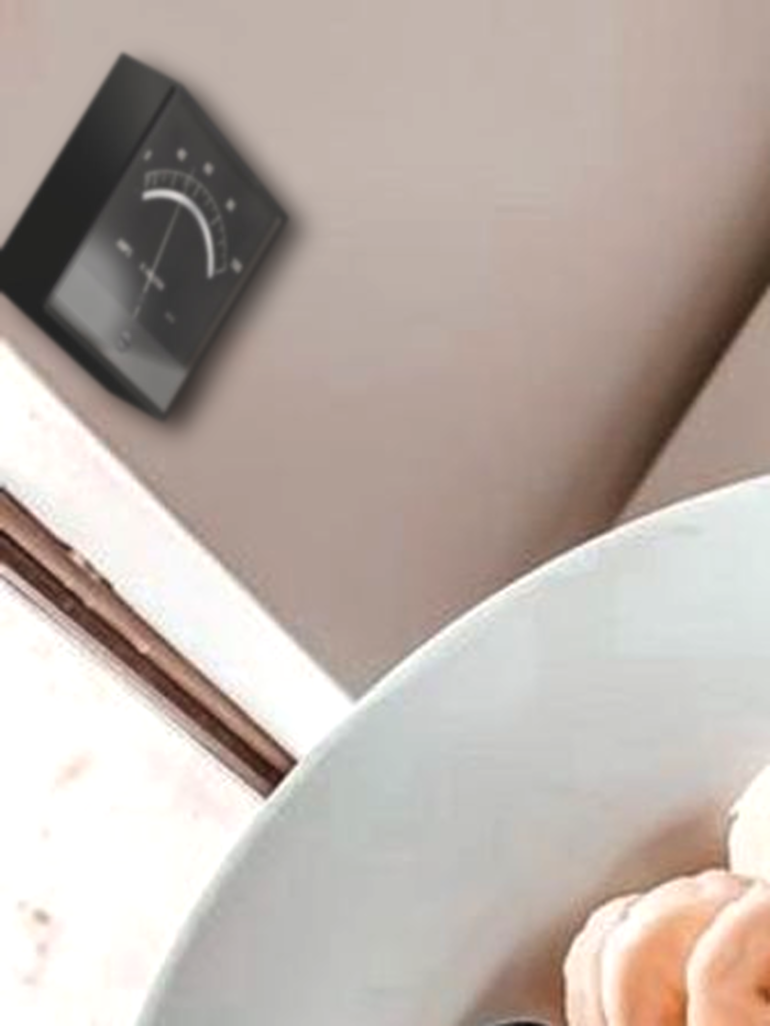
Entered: 50 A
